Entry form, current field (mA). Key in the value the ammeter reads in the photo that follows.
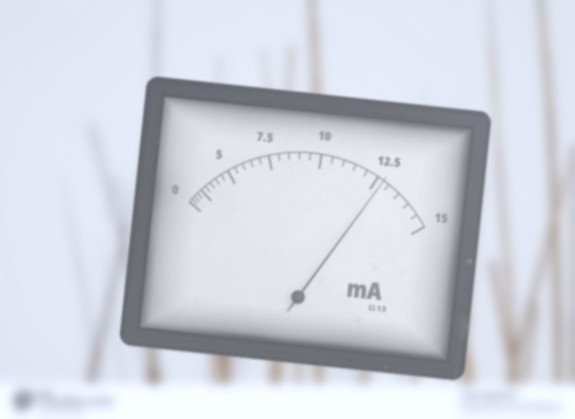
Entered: 12.75 mA
